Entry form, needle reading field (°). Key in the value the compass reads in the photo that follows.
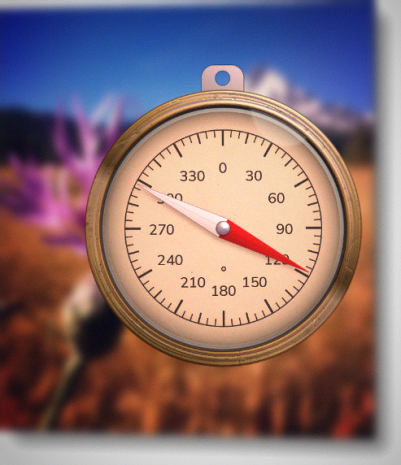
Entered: 117.5 °
